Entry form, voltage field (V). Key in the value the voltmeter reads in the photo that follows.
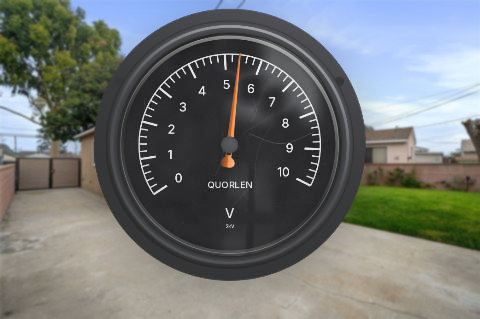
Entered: 5.4 V
